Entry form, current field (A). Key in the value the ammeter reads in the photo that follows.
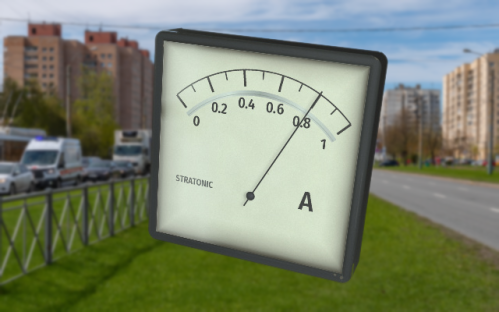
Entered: 0.8 A
